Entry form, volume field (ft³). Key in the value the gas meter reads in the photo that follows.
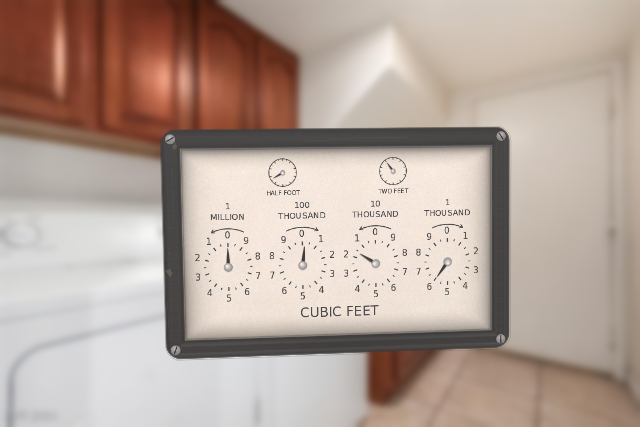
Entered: 1600 ft³
